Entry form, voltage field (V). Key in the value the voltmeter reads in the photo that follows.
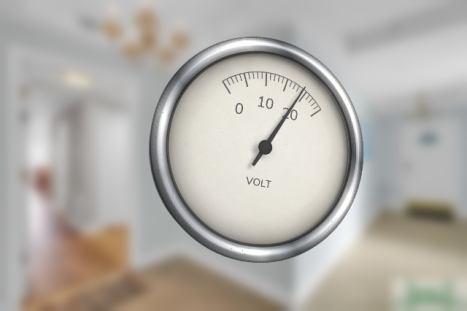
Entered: 19 V
